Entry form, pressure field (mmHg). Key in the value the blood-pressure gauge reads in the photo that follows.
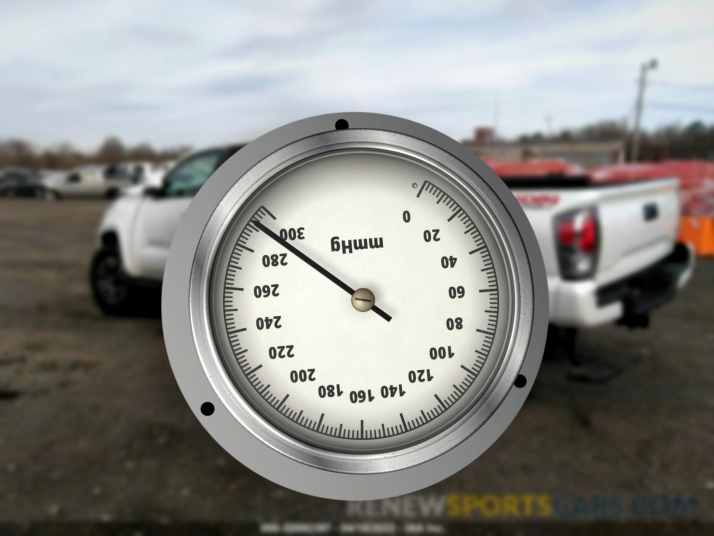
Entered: 292 mmHg
